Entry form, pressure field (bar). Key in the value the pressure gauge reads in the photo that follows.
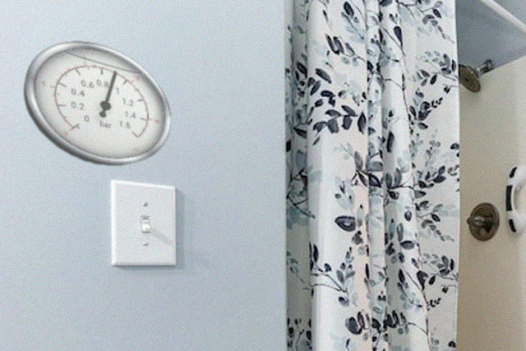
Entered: 0.9 bar
